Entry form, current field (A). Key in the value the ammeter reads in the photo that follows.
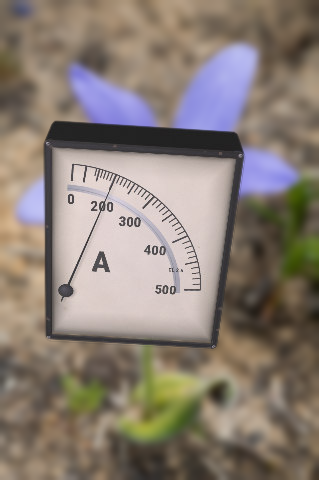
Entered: 200 A
